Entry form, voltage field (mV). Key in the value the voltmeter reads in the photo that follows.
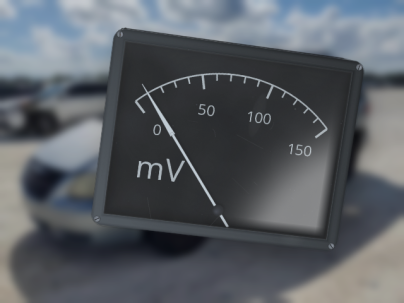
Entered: 10 mV
